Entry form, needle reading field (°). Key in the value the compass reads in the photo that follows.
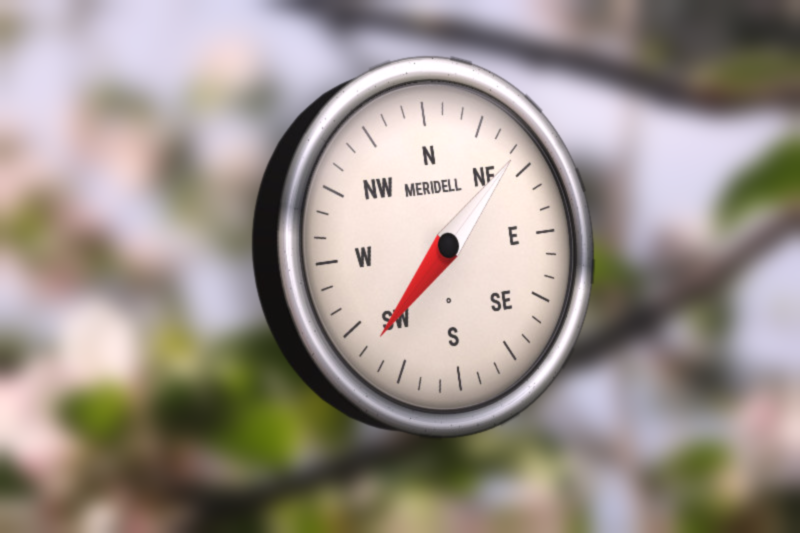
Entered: 230 °
